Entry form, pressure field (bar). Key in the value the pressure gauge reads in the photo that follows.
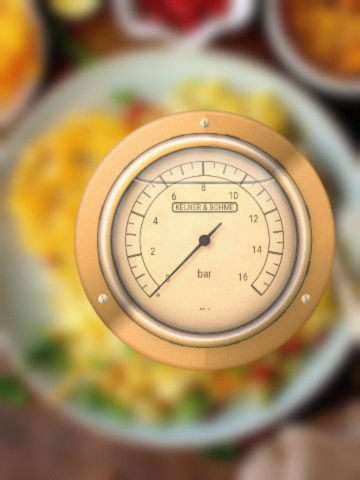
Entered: 0 bar
